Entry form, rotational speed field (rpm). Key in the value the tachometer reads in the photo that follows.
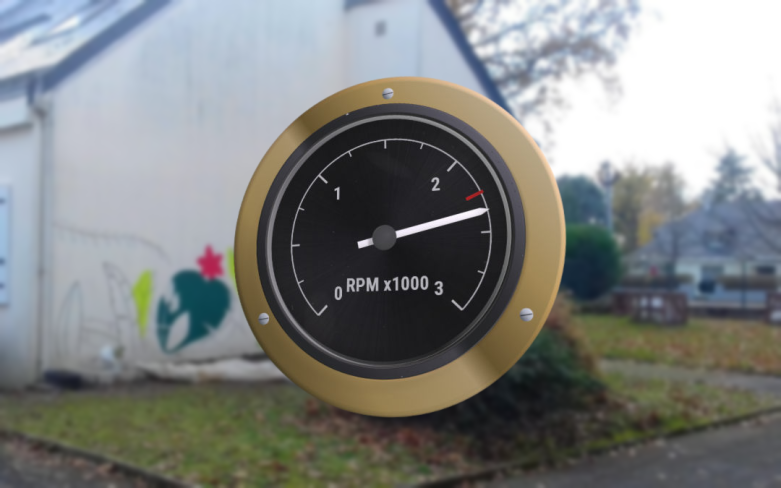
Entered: 2375 rpm
